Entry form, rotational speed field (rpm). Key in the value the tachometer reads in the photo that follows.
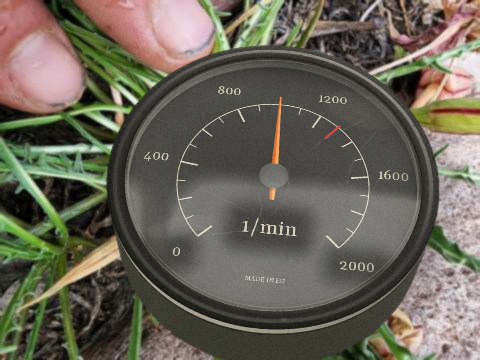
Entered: 1000 rpm
